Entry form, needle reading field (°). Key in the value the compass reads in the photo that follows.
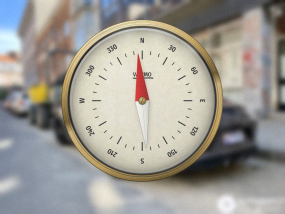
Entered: 355 °
